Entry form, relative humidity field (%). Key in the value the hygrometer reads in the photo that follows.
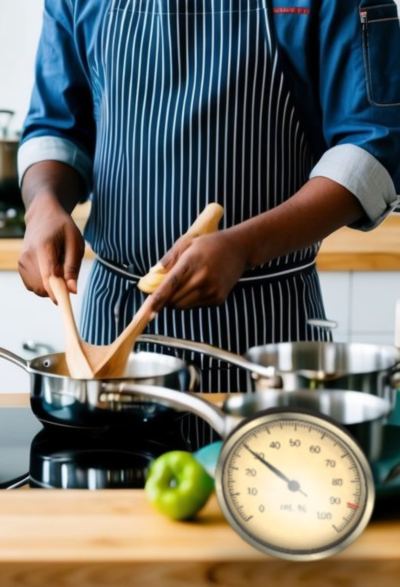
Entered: 30 %
